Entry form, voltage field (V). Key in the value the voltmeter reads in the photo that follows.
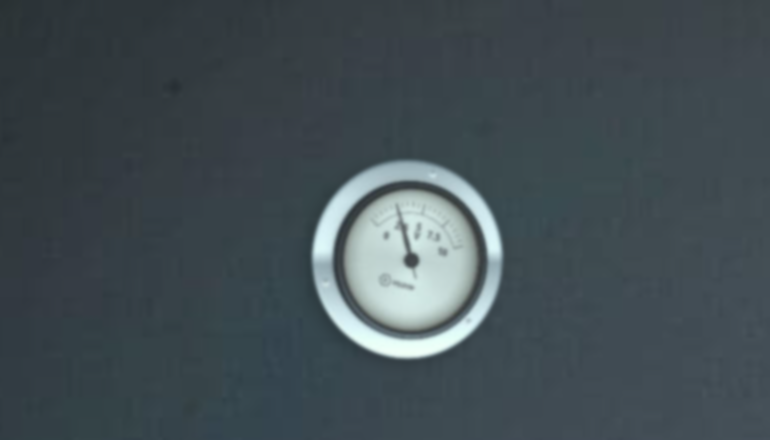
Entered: 2.5 V
